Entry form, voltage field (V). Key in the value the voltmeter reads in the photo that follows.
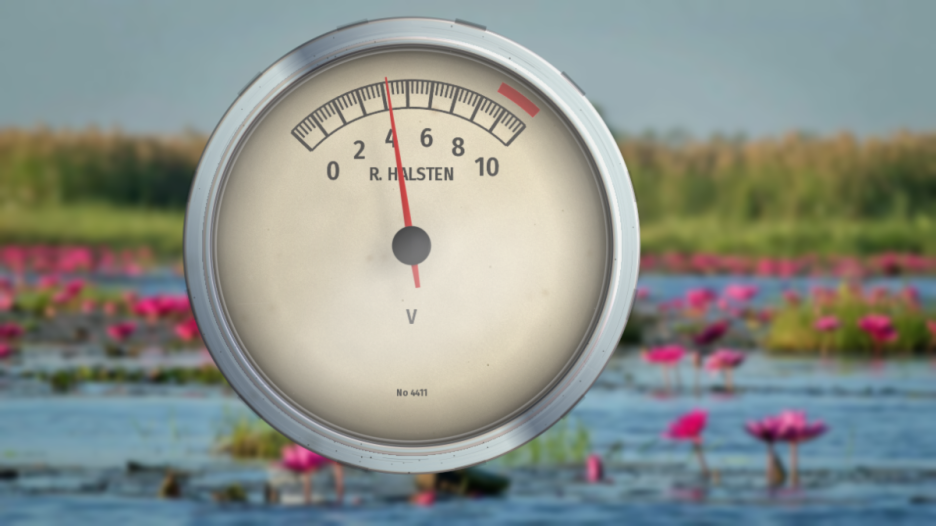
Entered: 4.2 V
